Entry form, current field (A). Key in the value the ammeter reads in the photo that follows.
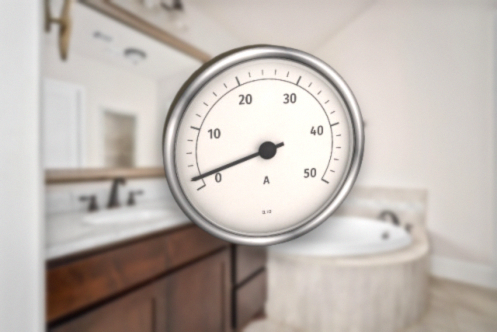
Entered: 2 A
